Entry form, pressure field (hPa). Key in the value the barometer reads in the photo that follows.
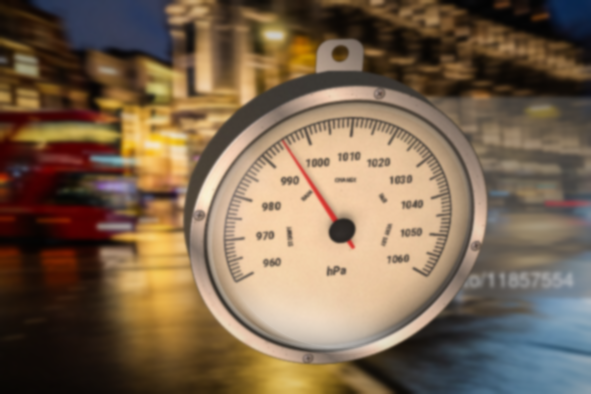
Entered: 995 hPa
